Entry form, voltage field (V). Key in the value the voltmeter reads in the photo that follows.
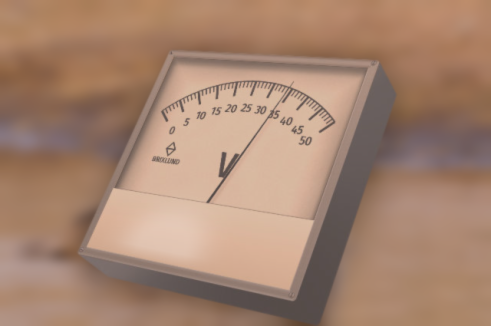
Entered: 35 V
